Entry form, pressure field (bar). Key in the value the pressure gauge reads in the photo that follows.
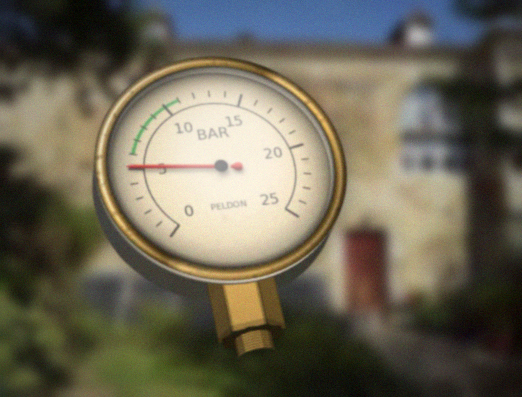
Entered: 5 bar
